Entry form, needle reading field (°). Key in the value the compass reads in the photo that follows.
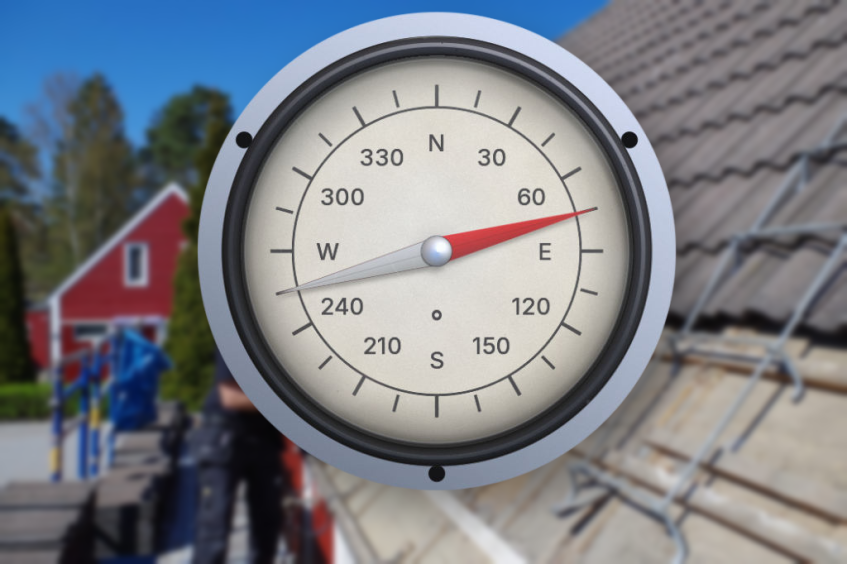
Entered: 75 °
